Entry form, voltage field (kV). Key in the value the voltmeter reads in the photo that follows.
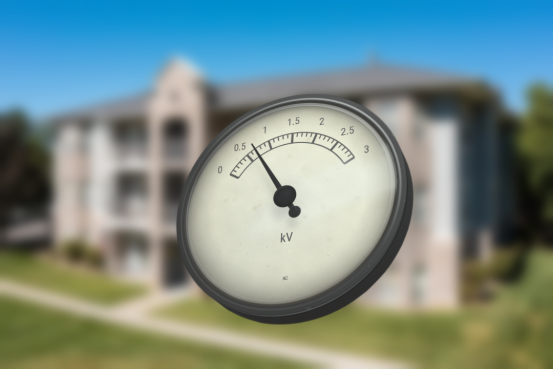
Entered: 0.7 kV
